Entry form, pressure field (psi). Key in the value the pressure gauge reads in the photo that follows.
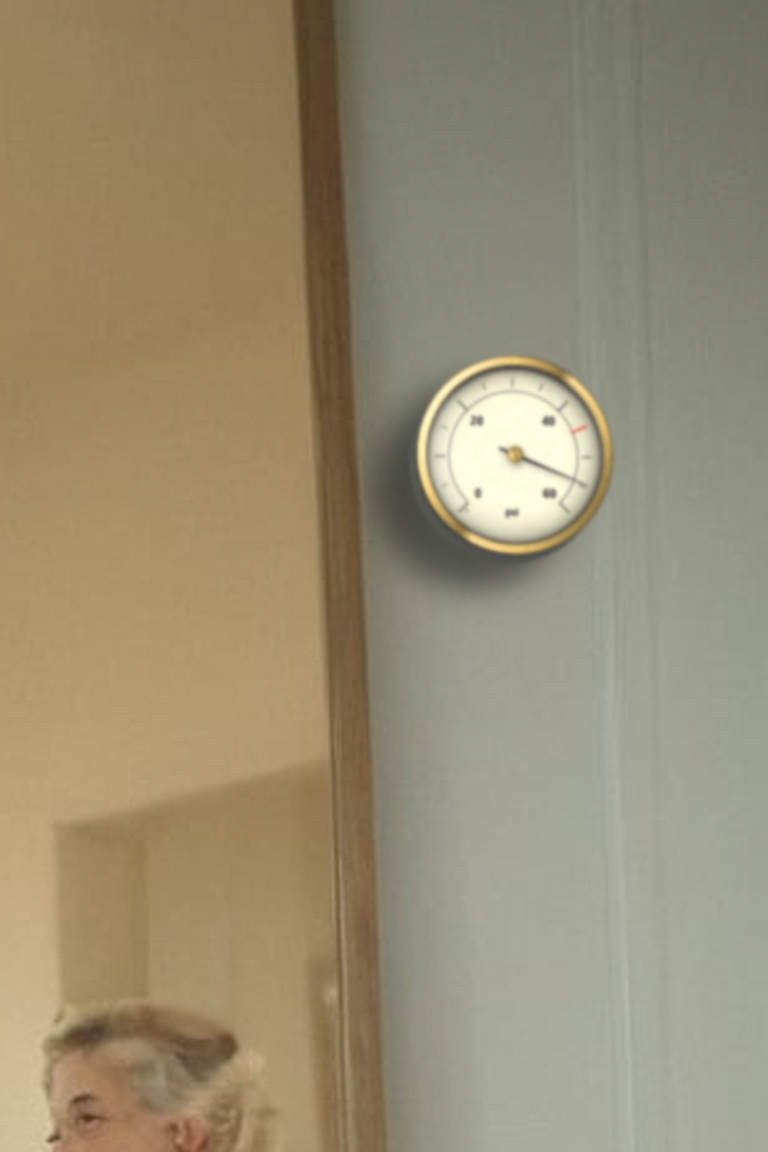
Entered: 55 psi
